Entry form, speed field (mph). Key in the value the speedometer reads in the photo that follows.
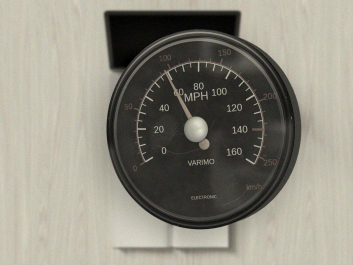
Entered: 60 mph
